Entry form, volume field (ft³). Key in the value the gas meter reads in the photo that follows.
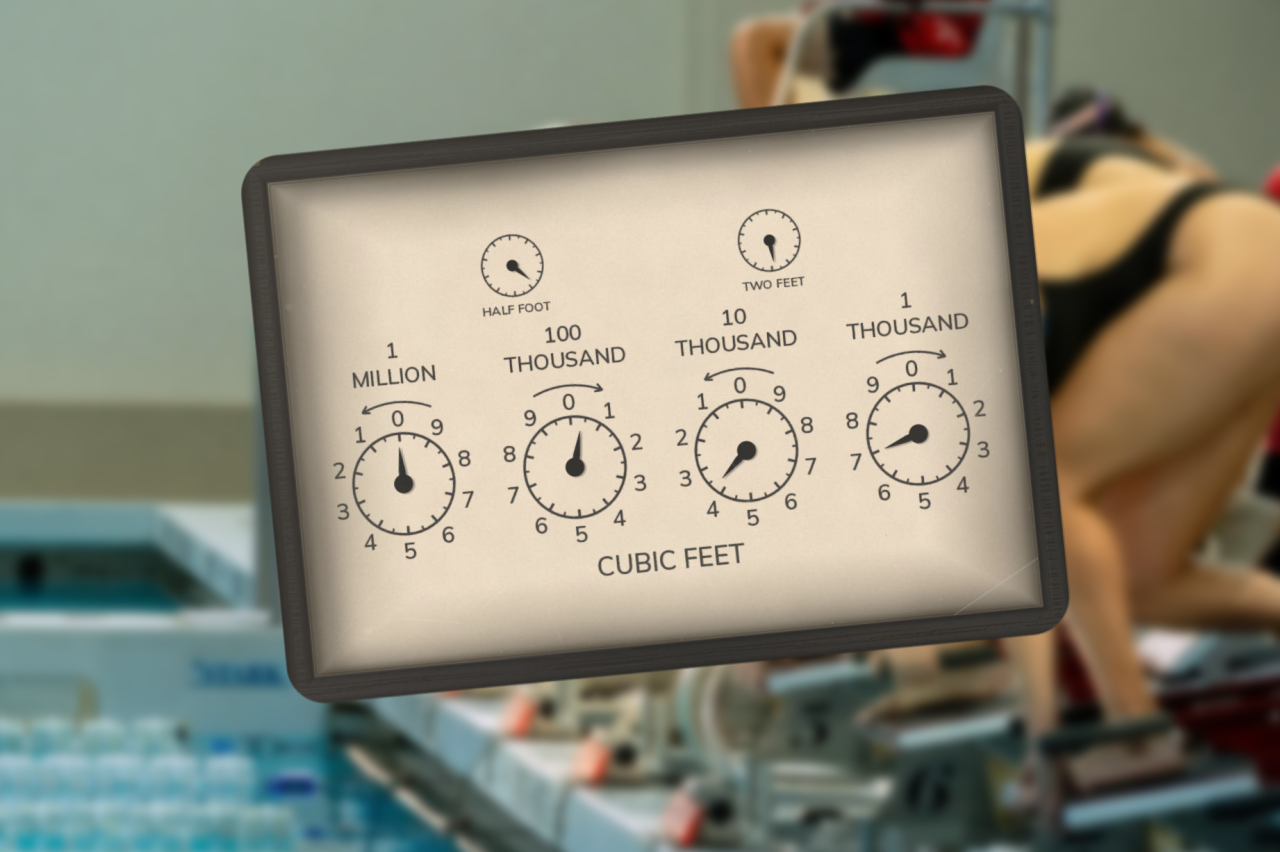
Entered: 3700 ft³
